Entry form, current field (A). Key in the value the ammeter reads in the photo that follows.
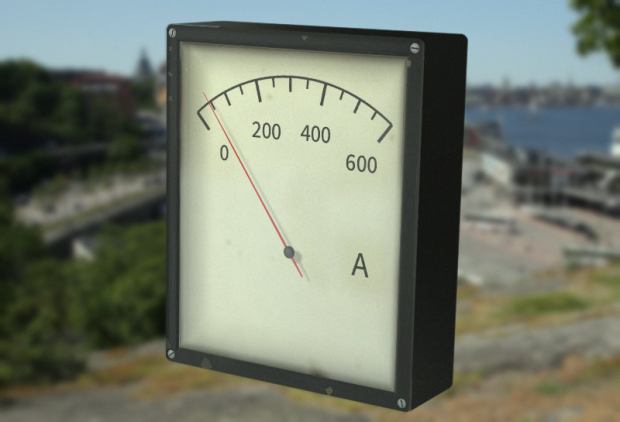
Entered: 50 A
